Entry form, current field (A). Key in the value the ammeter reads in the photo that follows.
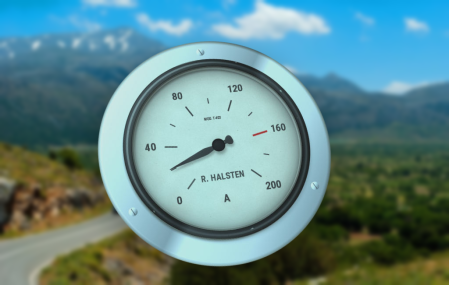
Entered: 20 A
